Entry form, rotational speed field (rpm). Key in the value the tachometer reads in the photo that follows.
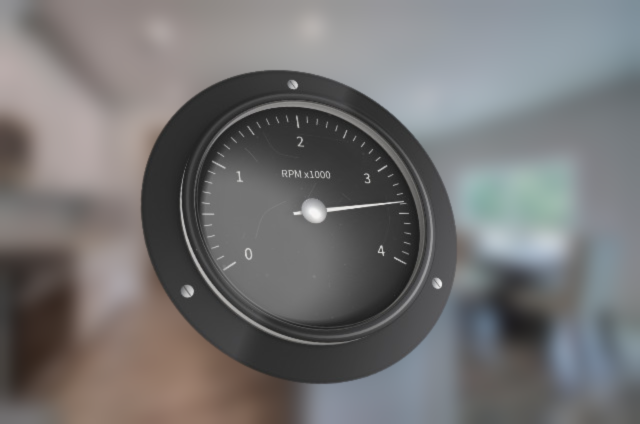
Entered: 3400 rpm
